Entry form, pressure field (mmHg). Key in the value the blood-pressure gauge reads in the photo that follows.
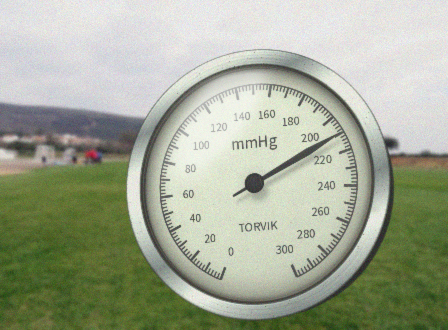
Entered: 210 mmHg
